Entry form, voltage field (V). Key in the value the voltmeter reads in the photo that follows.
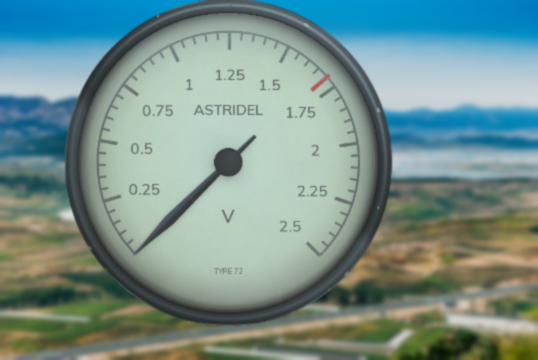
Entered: 0 V
